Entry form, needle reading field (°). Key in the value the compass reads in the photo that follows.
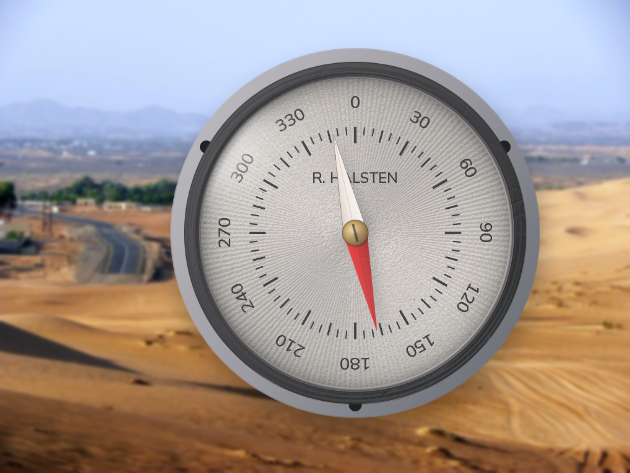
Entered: 167.5 °
